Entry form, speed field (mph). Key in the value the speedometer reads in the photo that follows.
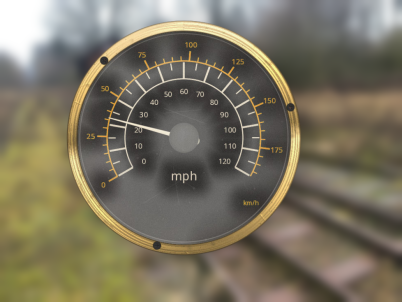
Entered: 22.5 mph
